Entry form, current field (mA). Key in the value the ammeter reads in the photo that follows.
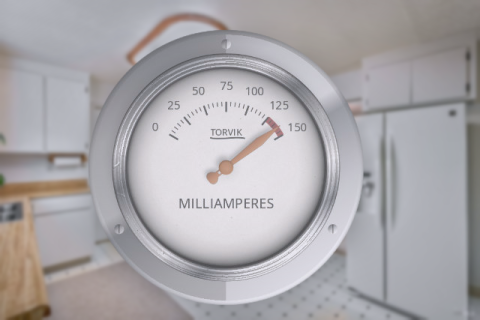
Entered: 140 mA
